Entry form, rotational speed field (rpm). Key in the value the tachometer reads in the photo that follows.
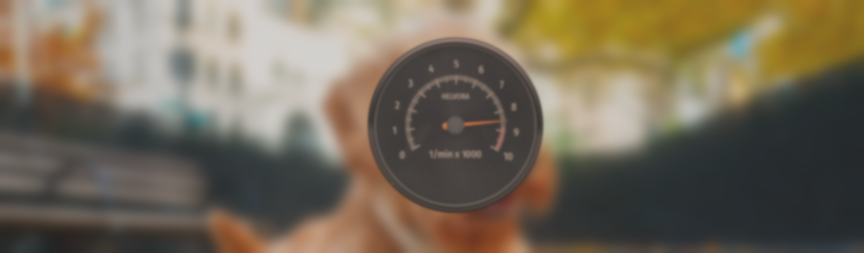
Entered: 8500 rpm
